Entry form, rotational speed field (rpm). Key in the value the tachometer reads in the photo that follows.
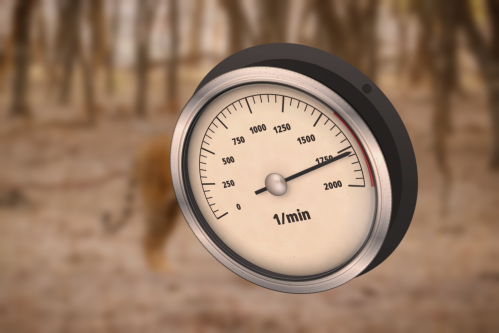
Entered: 1775 rpm
